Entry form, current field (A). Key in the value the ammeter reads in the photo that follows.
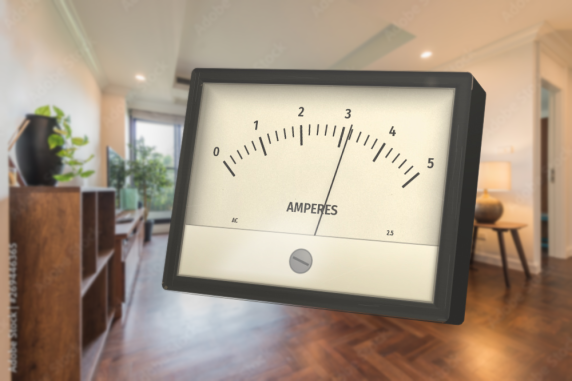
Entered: 3.2 A
